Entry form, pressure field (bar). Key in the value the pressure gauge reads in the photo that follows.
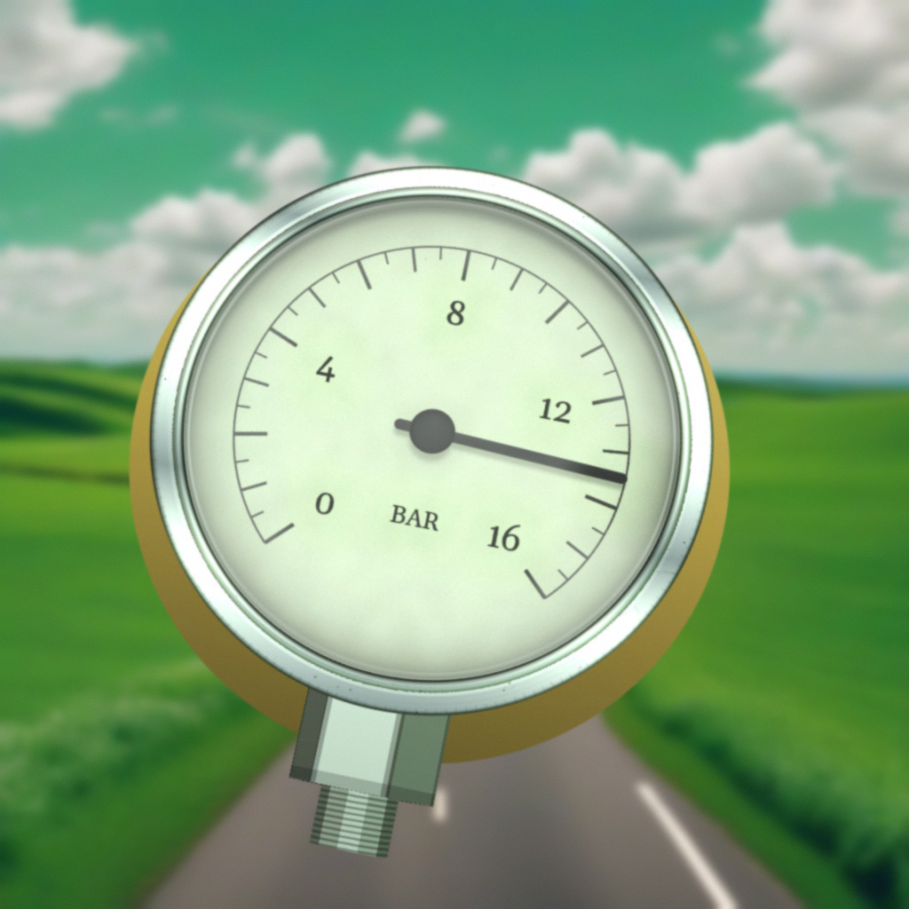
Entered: 13.5 bar
